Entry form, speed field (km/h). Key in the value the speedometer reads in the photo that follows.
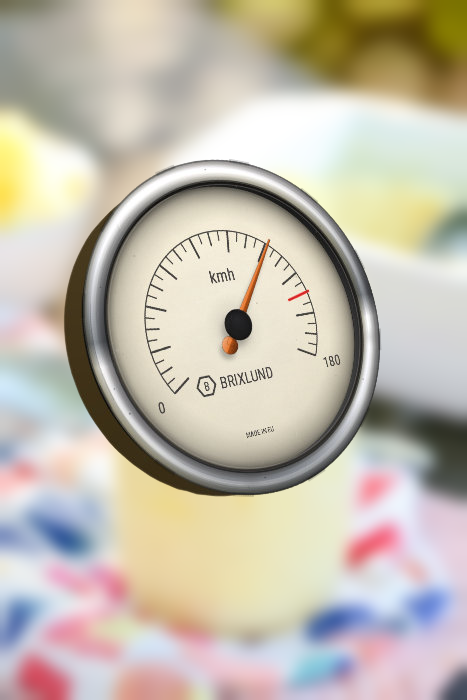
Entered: 120 km/h
